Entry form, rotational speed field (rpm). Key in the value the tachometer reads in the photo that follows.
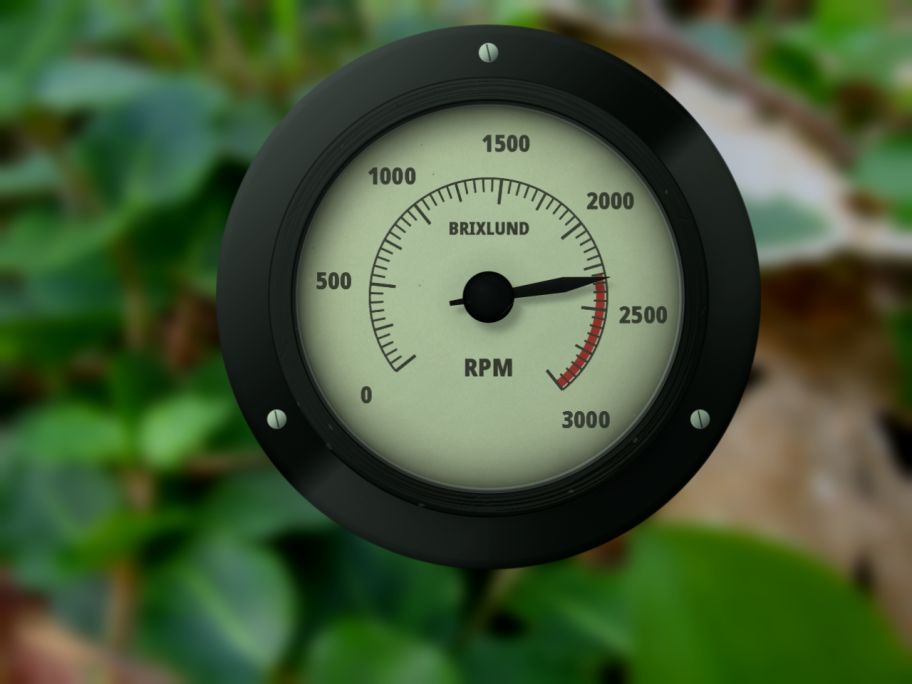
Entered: 2325 rpm
